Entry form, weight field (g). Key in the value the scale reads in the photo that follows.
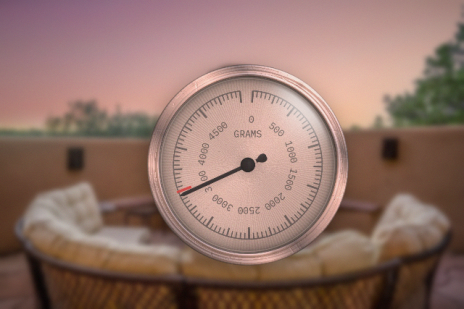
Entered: 3450 g
